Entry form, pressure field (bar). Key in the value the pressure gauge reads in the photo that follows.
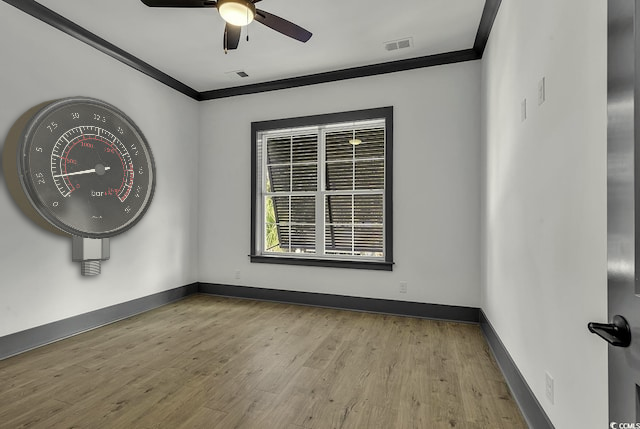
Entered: 2.5 bar
